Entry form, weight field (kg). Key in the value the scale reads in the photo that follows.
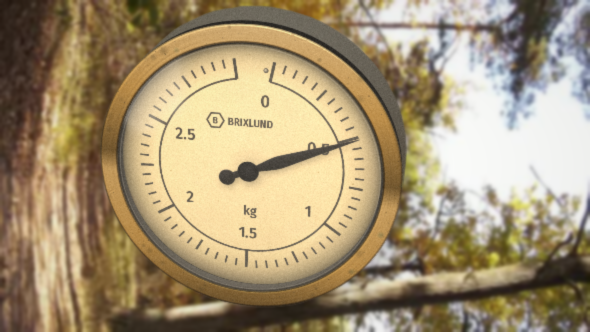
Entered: 0.5 kg
